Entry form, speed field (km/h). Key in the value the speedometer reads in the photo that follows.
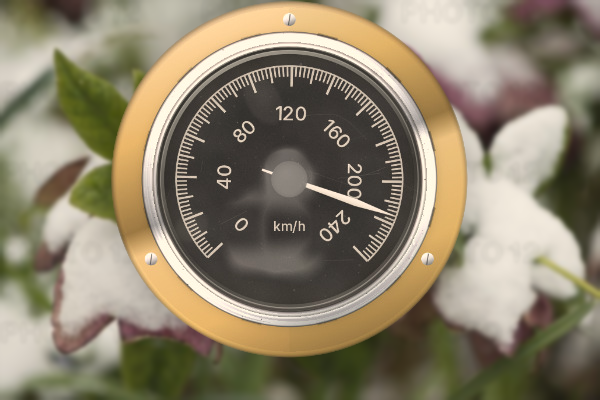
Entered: 216 km/h
